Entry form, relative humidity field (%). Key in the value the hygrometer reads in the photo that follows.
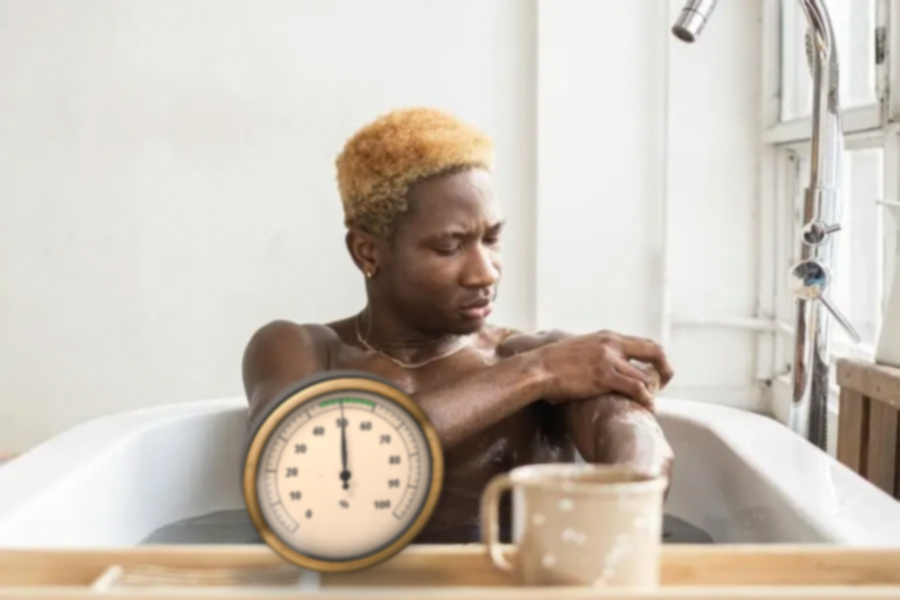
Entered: 50 %
